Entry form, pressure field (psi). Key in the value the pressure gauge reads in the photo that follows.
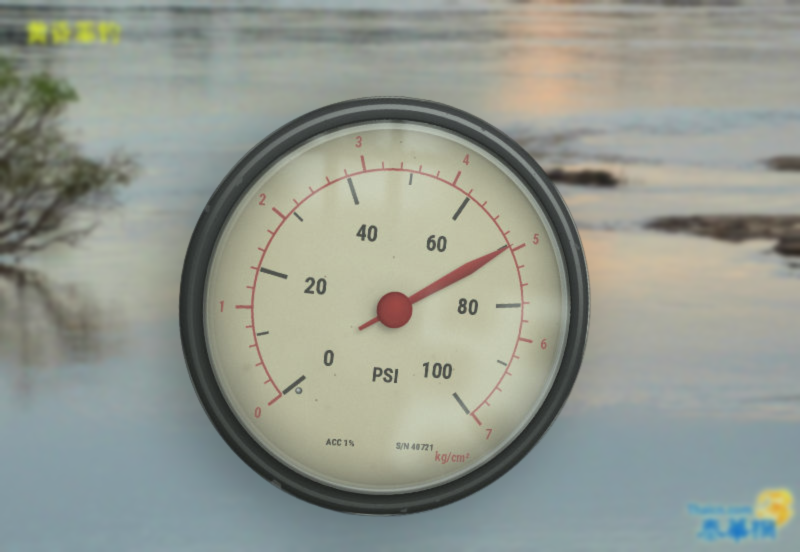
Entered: 70 psi
